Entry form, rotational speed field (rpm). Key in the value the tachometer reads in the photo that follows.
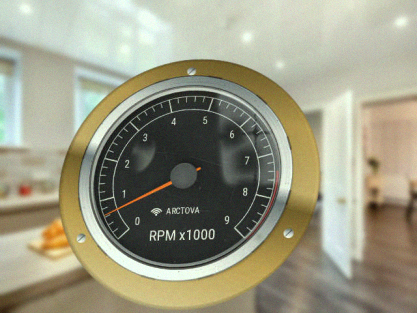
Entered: 600 rpm
